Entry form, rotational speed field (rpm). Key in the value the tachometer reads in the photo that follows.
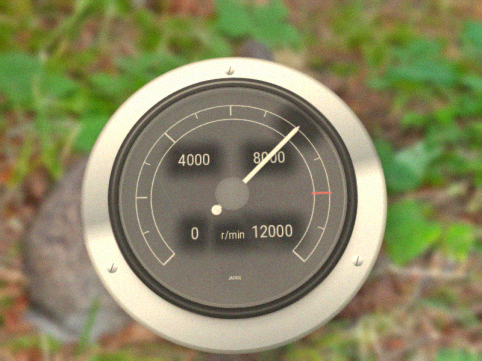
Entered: 8000 rpm
